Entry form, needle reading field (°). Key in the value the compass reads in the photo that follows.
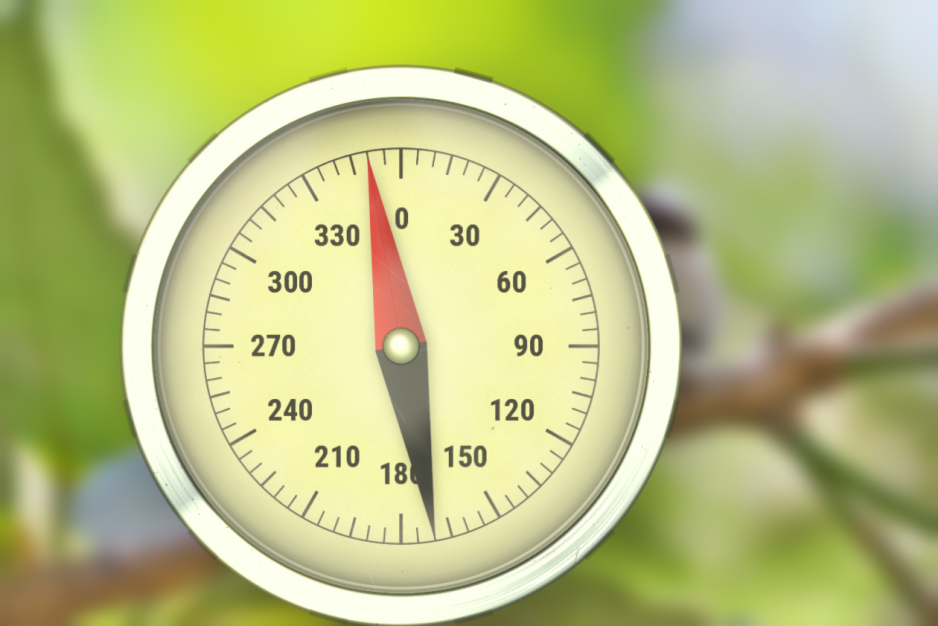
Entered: 350 °
